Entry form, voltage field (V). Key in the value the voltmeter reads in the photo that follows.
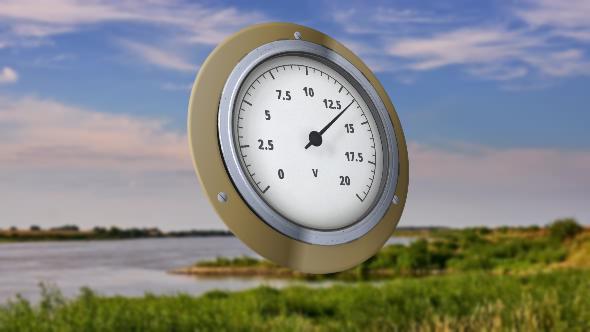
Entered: 13.5 V
